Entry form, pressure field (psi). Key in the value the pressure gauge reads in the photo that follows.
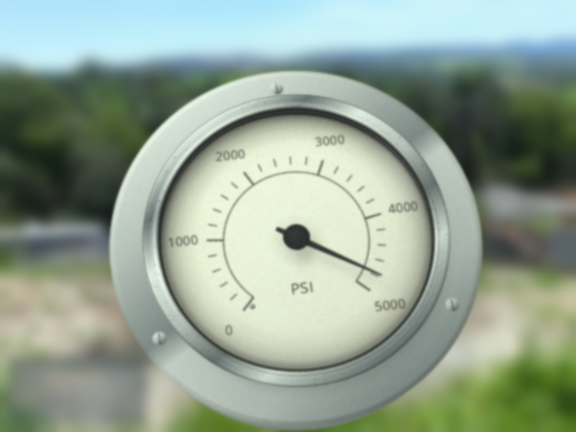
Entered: 4800 psi
